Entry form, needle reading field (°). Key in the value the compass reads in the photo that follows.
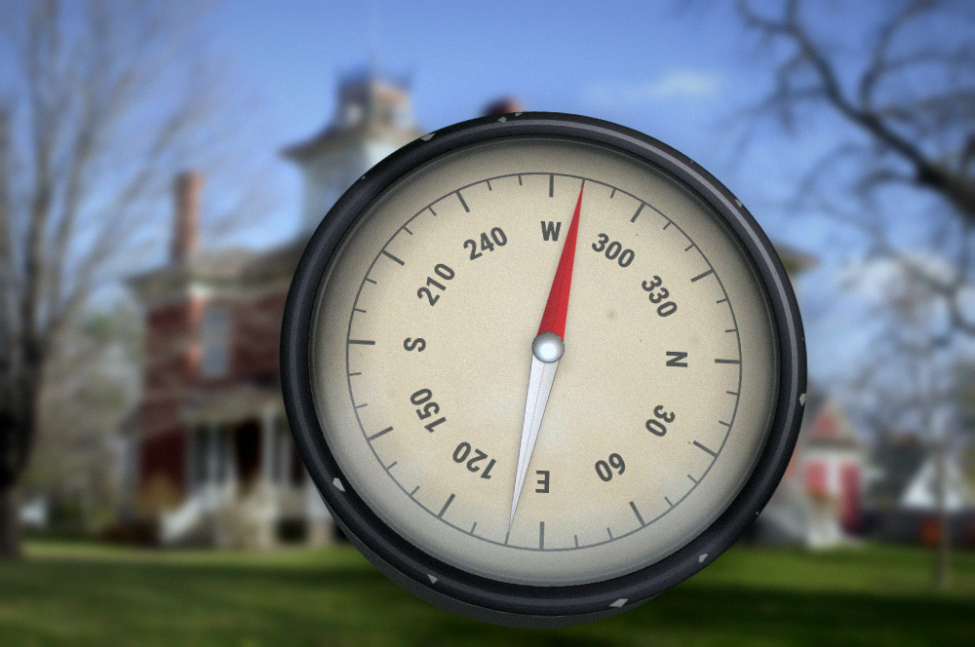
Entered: 280 °
